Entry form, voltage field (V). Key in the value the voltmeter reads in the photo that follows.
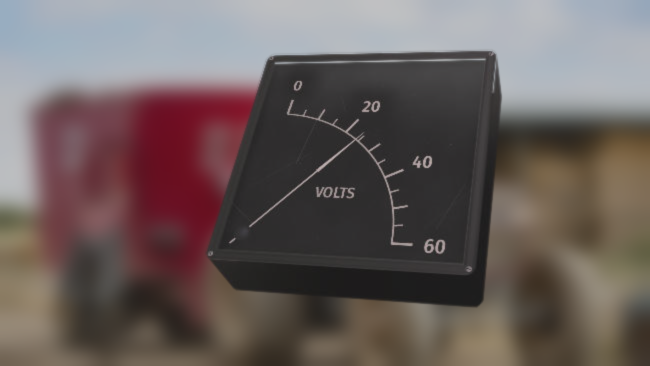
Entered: 25 V
